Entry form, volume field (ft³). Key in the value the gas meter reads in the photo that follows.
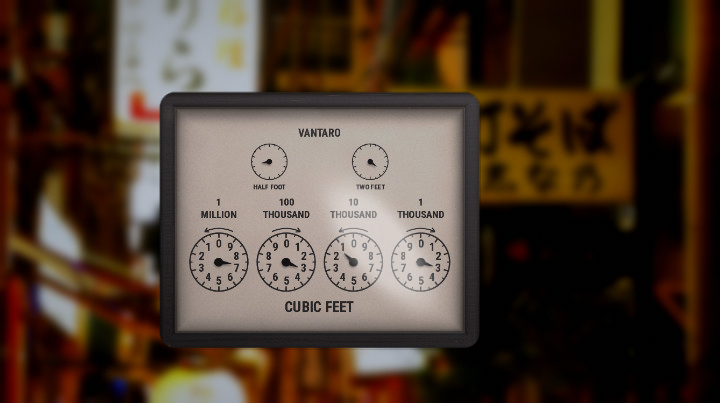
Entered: 731300 ft³
